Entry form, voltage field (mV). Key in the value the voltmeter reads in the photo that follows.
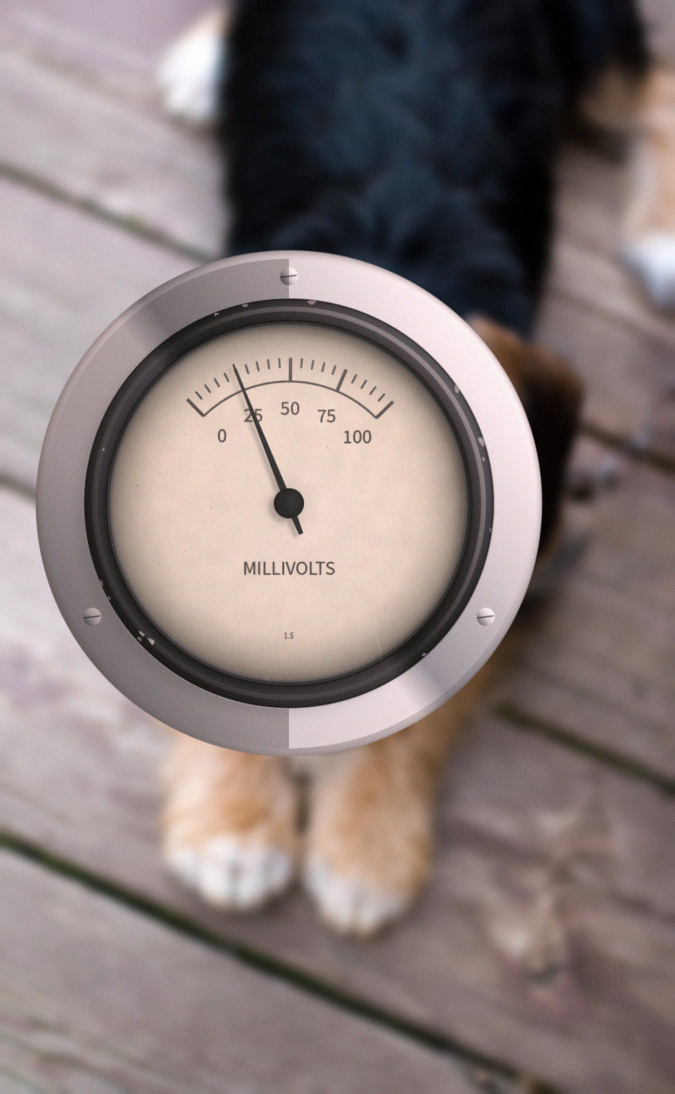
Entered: 25 mV
